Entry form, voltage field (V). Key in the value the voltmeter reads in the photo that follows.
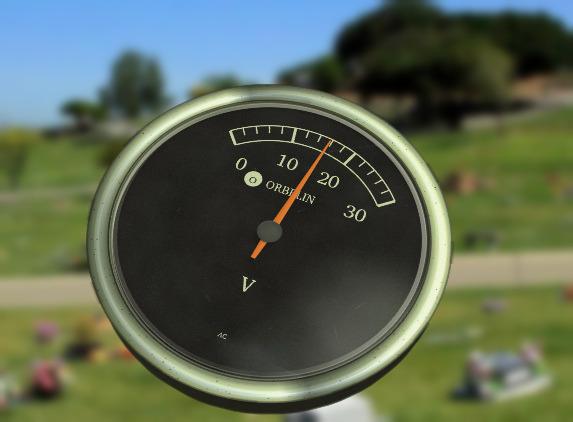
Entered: 16 V
